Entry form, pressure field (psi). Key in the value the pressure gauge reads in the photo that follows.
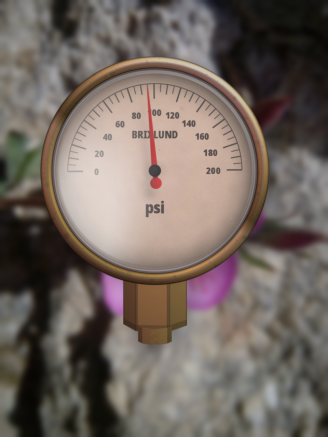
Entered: 95 psi
